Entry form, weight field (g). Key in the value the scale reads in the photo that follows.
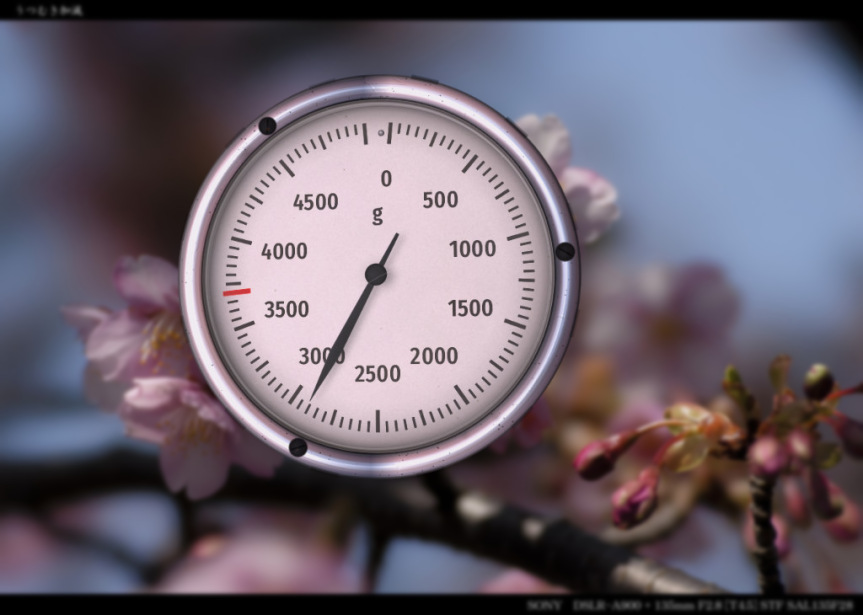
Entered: 2900 g
